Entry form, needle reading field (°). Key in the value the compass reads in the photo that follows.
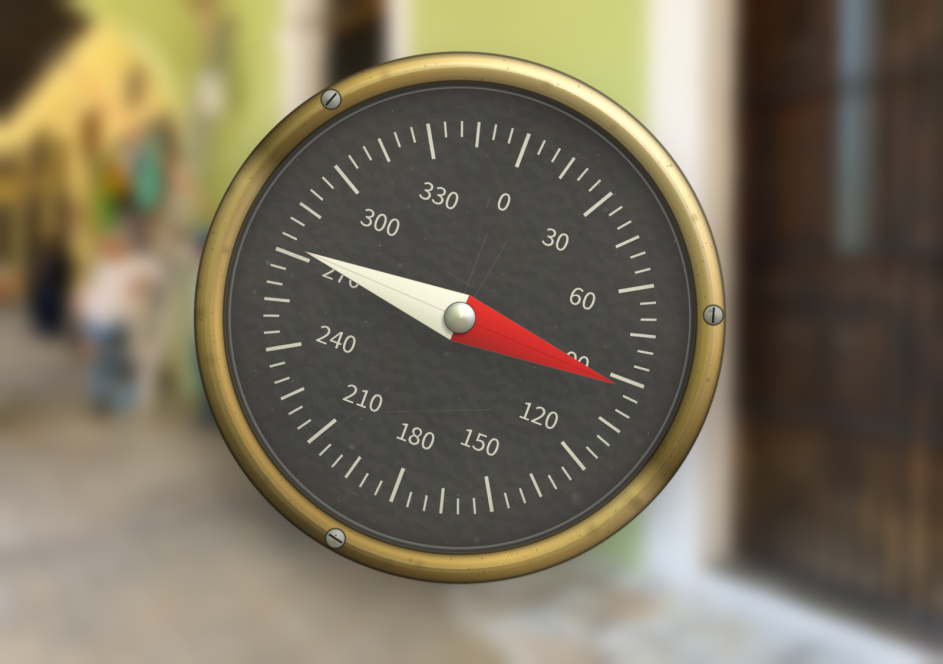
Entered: 92.5 °
